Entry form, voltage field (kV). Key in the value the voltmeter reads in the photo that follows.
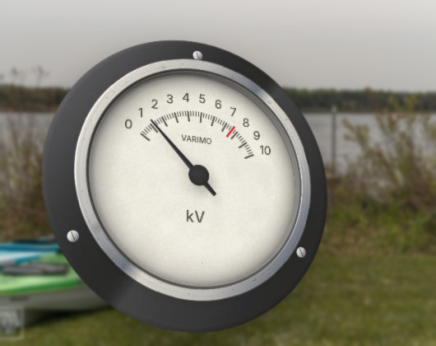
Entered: 1 kV
